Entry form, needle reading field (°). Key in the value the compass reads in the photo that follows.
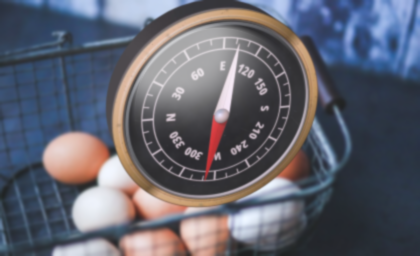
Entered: 280 °
